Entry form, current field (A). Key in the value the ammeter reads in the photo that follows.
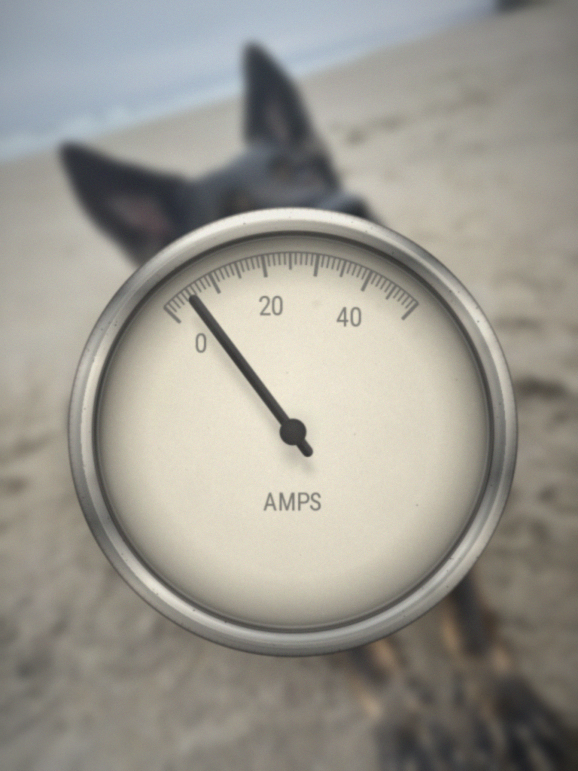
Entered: 5 A
